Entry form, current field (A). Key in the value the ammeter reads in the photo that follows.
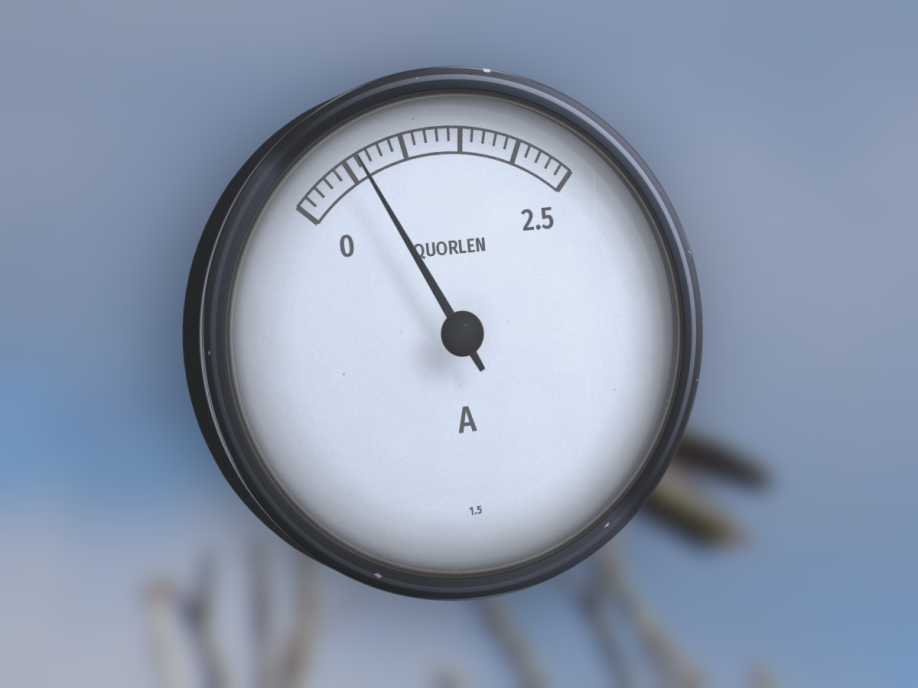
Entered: 0.6 A
